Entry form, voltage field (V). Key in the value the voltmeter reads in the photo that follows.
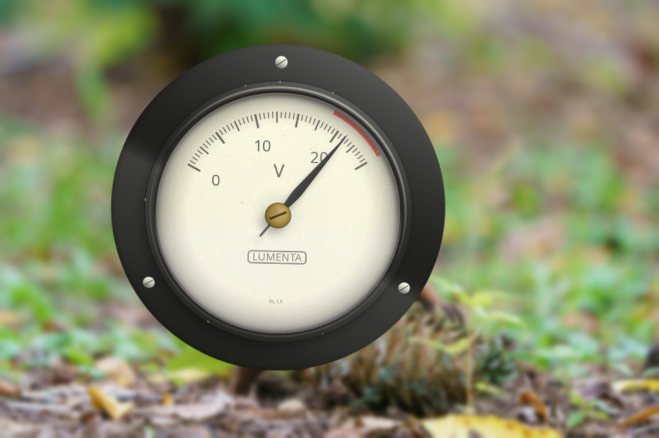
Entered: 21 V
